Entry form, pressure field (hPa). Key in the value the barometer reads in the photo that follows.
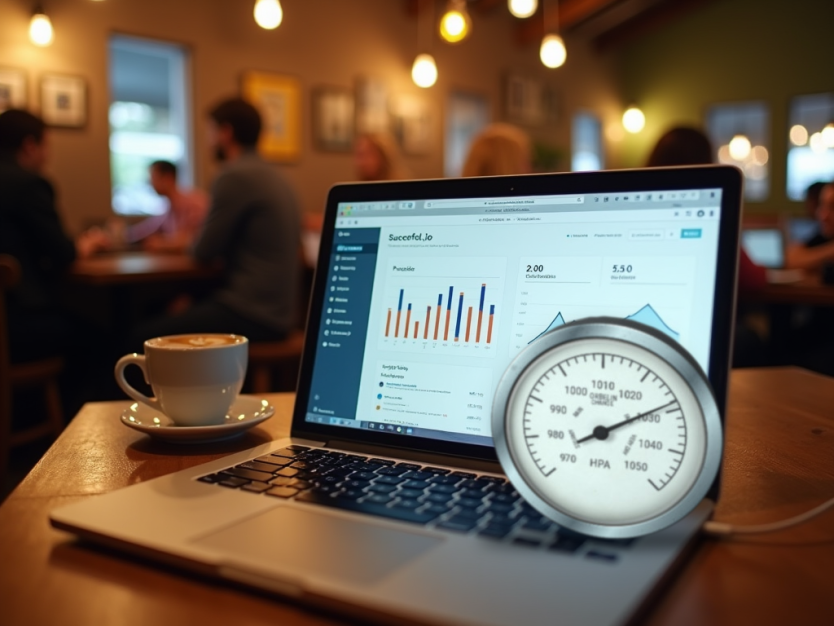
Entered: 1028 hPa
